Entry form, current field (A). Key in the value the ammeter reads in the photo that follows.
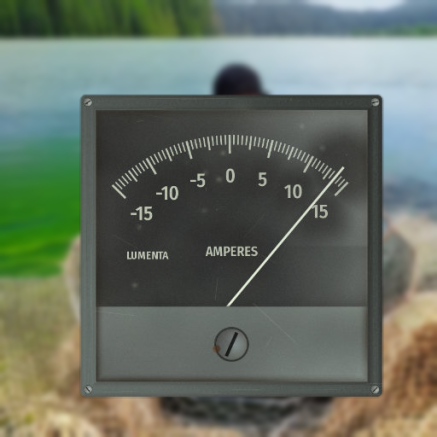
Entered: 13.5 A
